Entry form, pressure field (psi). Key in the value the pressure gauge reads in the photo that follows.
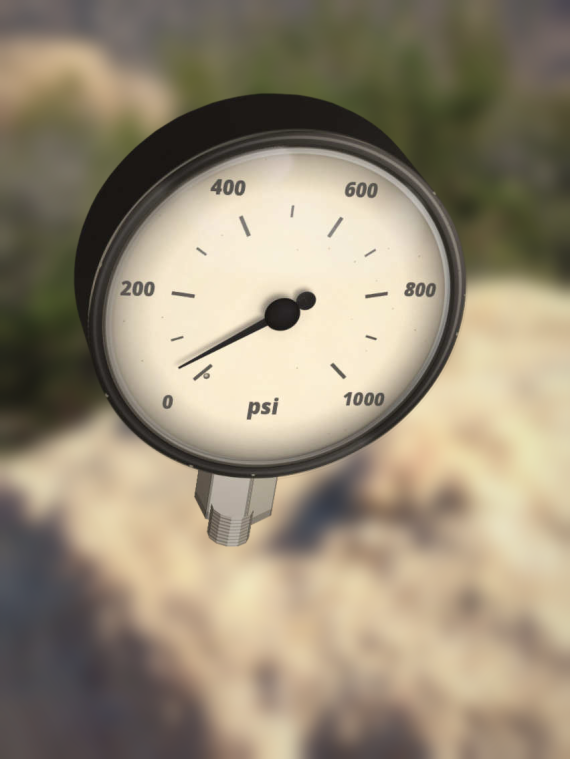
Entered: 50 psi
